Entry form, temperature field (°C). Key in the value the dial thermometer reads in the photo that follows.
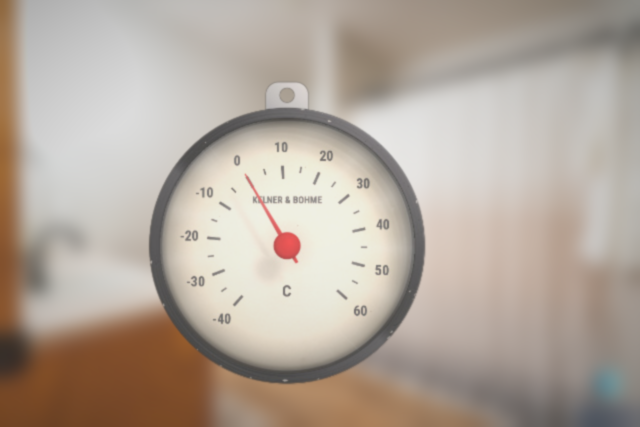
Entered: 0 °C
